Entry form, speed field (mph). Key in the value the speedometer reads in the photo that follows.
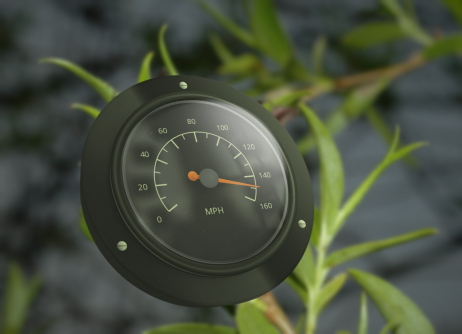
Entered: 150 mph
